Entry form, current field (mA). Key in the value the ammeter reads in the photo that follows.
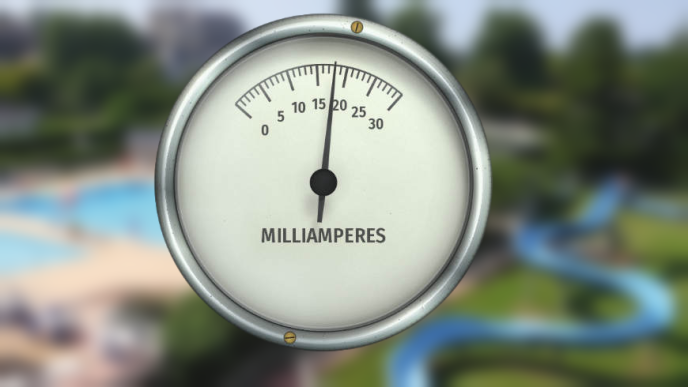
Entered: 18 mA
